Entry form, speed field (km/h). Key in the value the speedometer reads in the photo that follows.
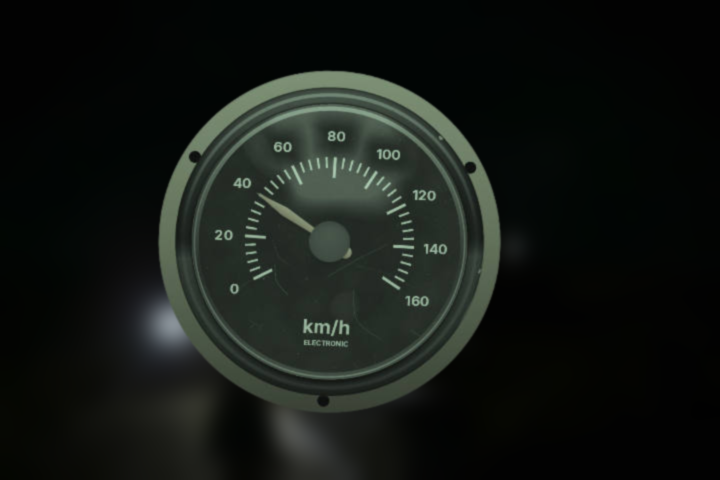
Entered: 40 km/h
